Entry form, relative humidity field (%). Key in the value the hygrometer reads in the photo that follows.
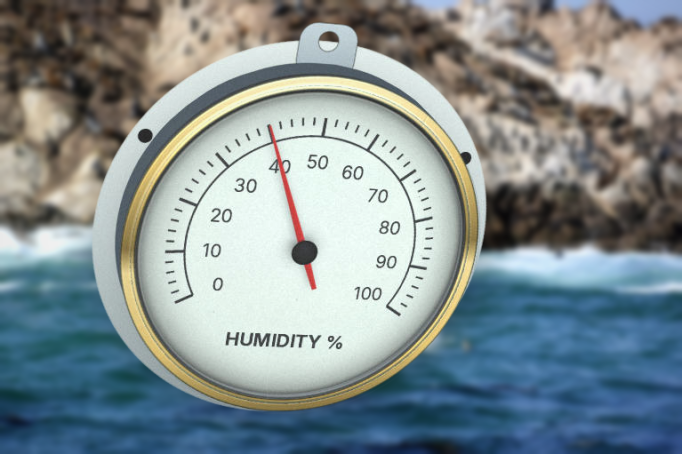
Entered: 40 %
